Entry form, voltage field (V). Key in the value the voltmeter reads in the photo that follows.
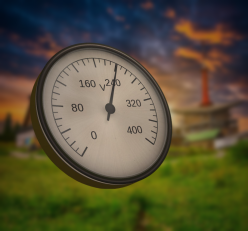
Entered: 240 V
